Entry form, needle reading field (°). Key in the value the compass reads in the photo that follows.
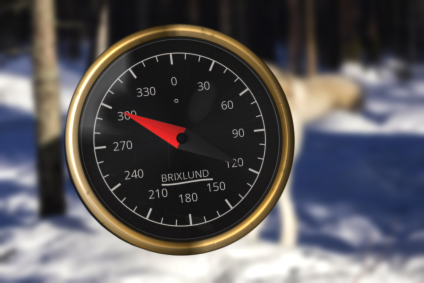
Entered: 300 °
